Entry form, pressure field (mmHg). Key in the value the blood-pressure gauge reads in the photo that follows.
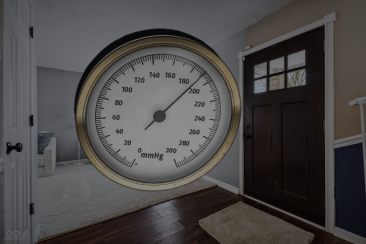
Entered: 190 mmHg
